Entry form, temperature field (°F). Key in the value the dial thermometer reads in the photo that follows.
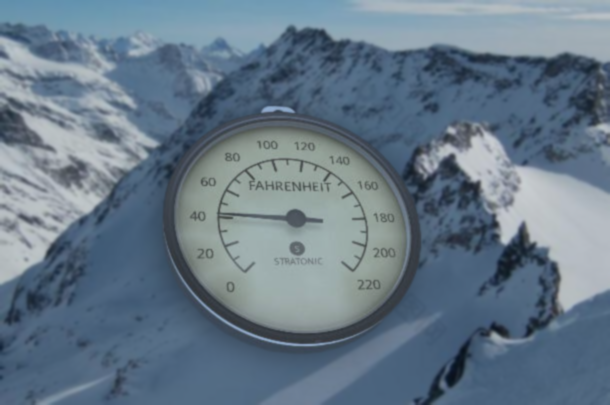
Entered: 40 °F
